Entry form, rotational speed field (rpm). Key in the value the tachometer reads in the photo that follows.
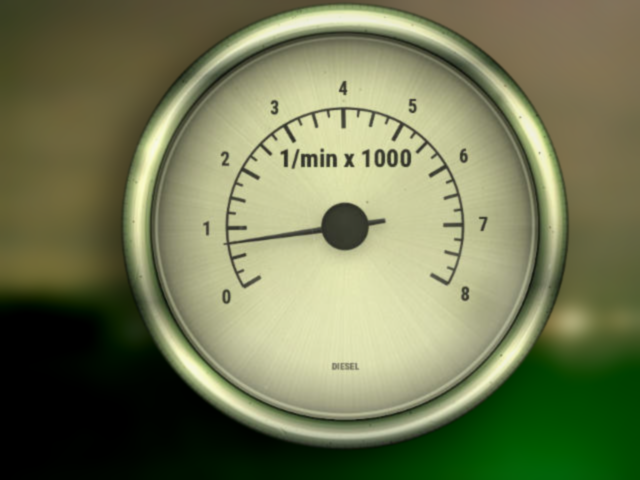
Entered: 750 rpm
